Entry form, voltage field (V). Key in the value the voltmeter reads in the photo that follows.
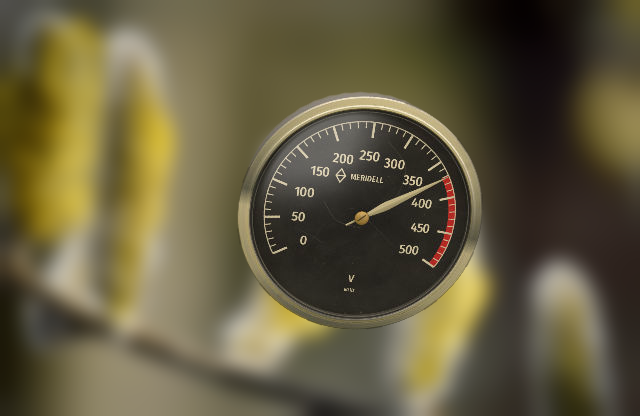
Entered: 370 V
